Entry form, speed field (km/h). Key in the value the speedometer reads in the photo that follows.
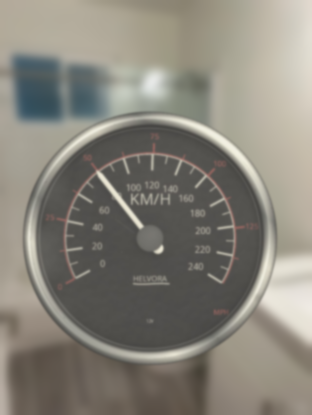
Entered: 80 km/h
